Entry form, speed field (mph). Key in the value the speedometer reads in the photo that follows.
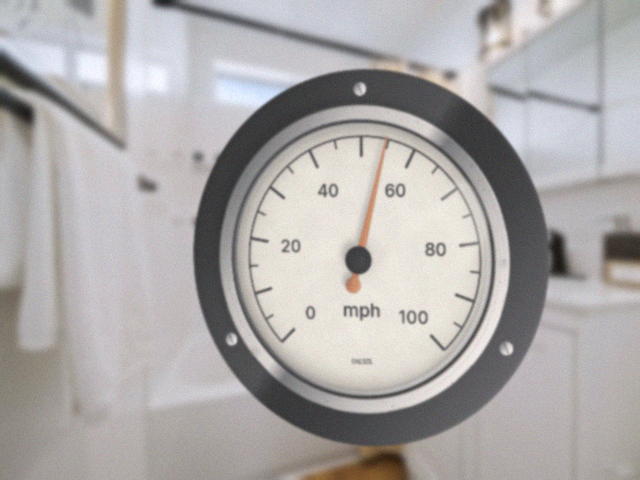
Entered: 55 mph
